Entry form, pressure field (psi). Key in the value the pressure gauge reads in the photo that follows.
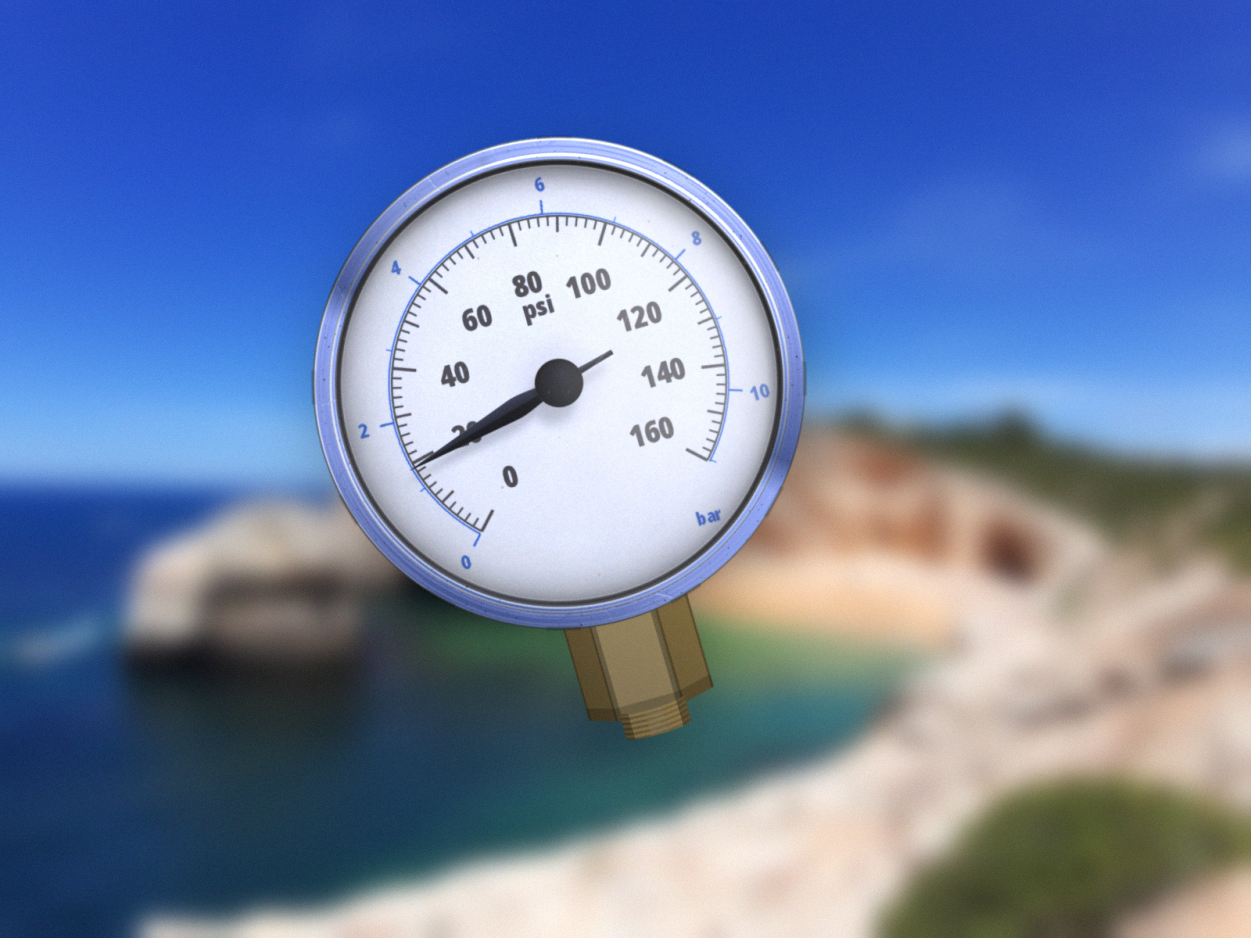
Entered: 19 psi
